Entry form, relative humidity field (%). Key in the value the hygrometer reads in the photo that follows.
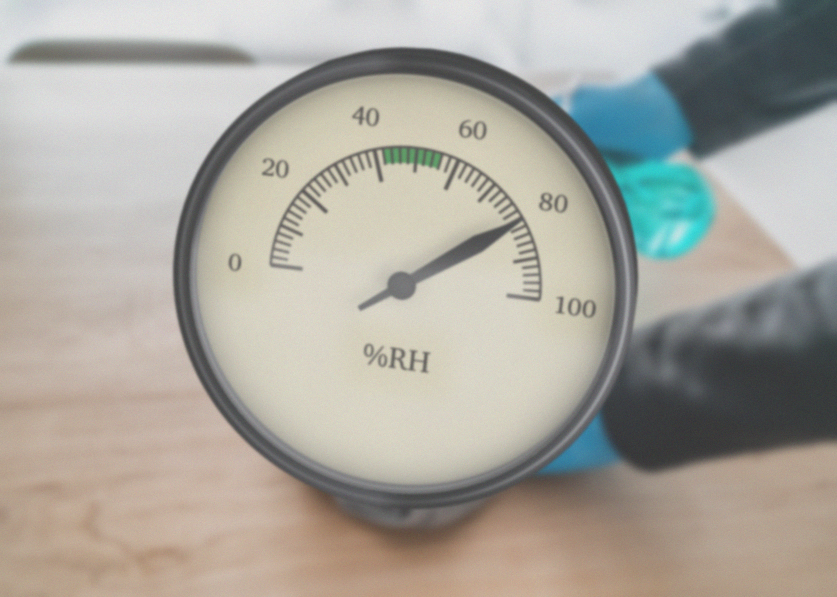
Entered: 80 %
